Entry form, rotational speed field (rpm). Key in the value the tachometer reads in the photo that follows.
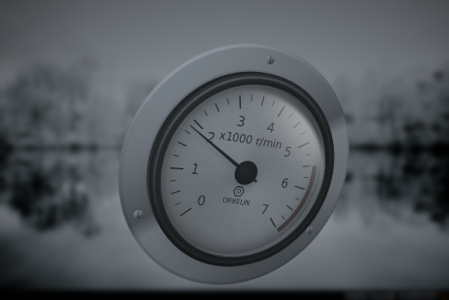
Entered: 1875 rpm
